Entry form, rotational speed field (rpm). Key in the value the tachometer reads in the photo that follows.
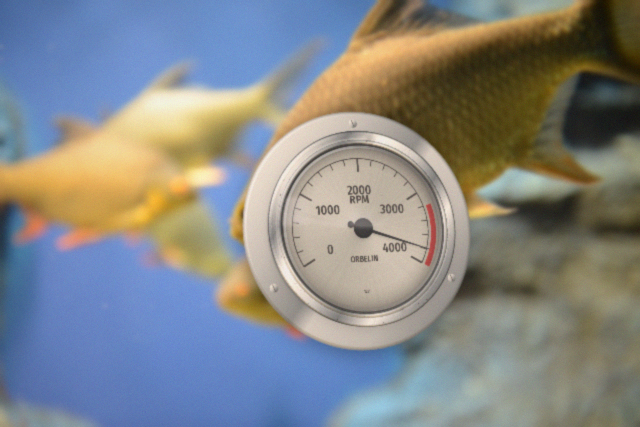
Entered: 3800 rpm
